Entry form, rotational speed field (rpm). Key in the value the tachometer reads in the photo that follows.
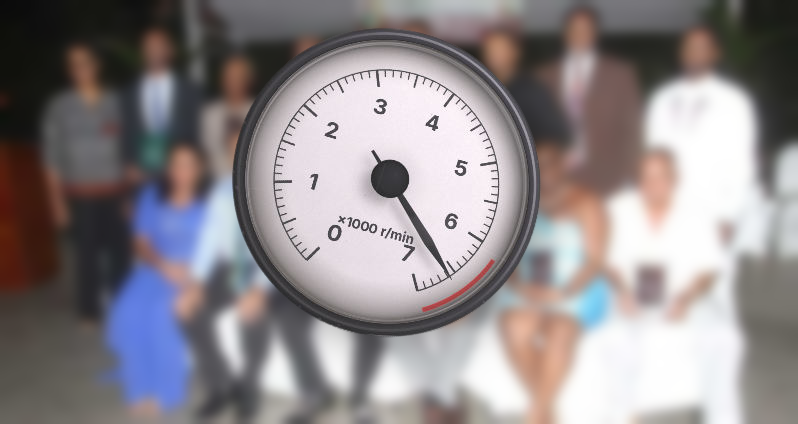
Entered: 6600 rpm
